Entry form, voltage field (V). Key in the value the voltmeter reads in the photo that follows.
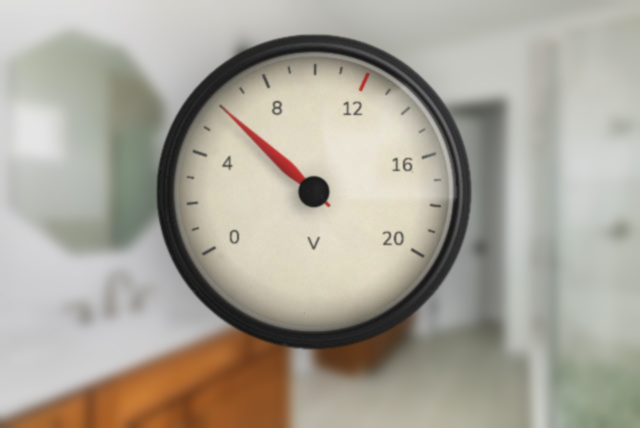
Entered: 6 V
